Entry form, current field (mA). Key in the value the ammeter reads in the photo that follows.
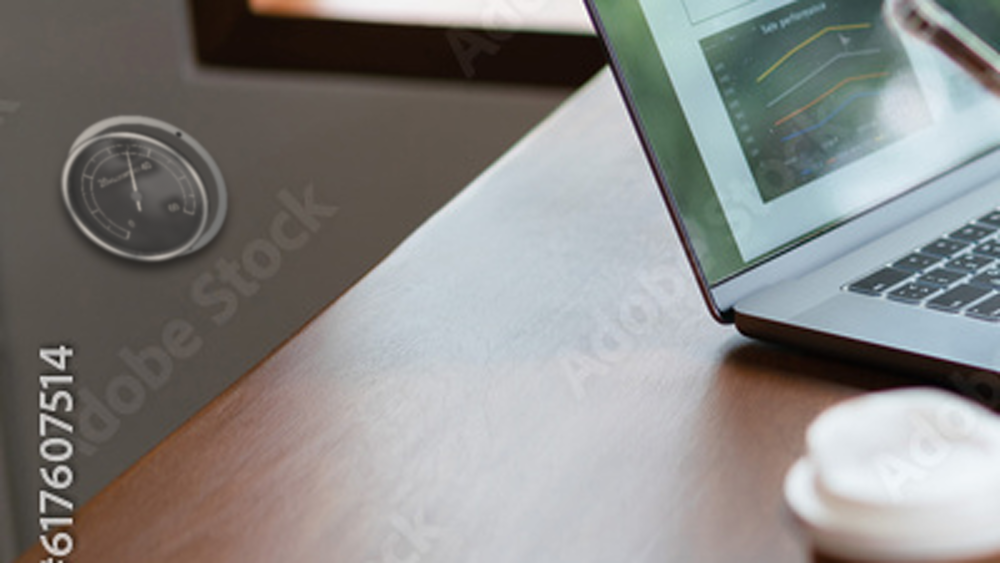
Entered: 35 mA
